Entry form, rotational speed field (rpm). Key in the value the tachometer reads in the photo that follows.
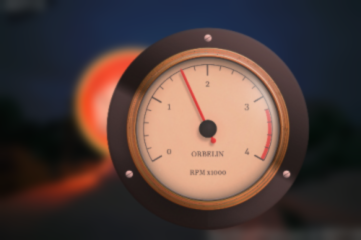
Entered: 1600 rpm
